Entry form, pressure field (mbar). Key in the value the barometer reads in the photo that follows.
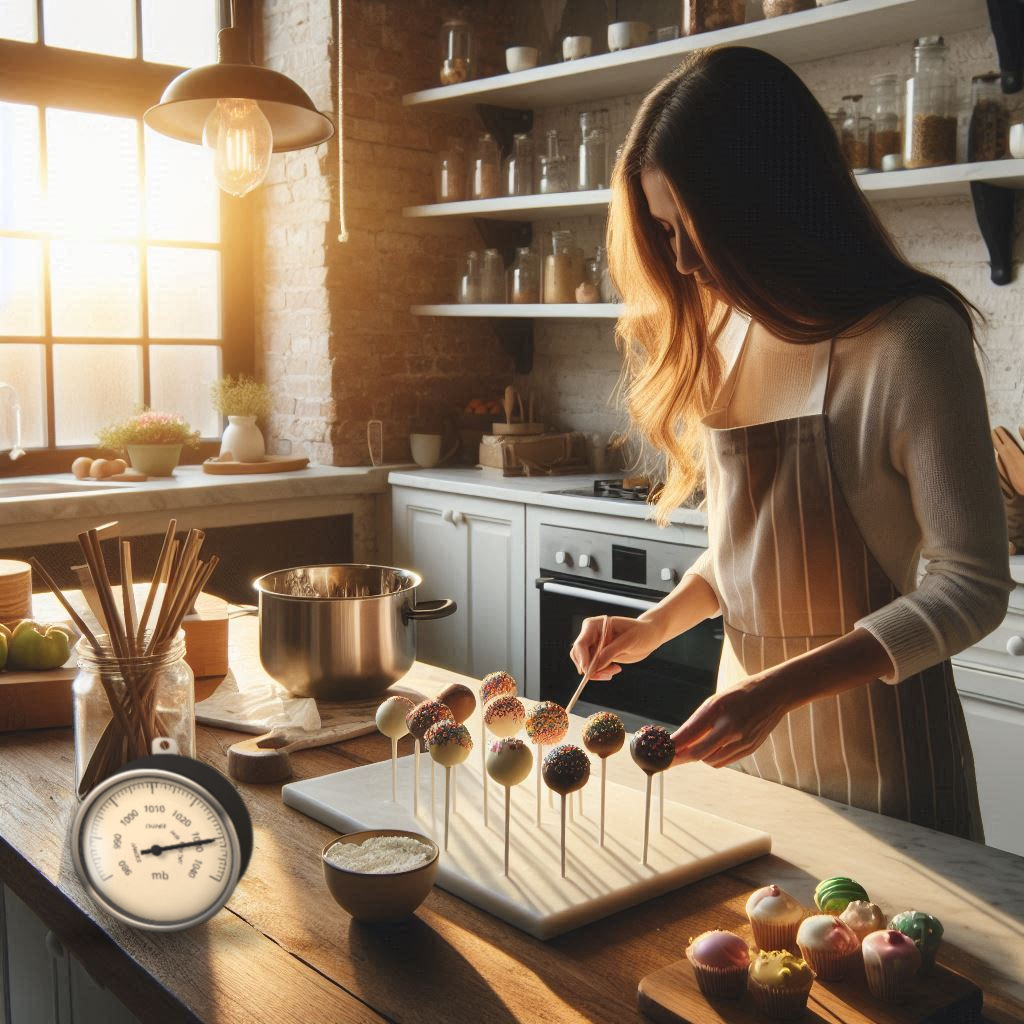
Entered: 1030 mbar
